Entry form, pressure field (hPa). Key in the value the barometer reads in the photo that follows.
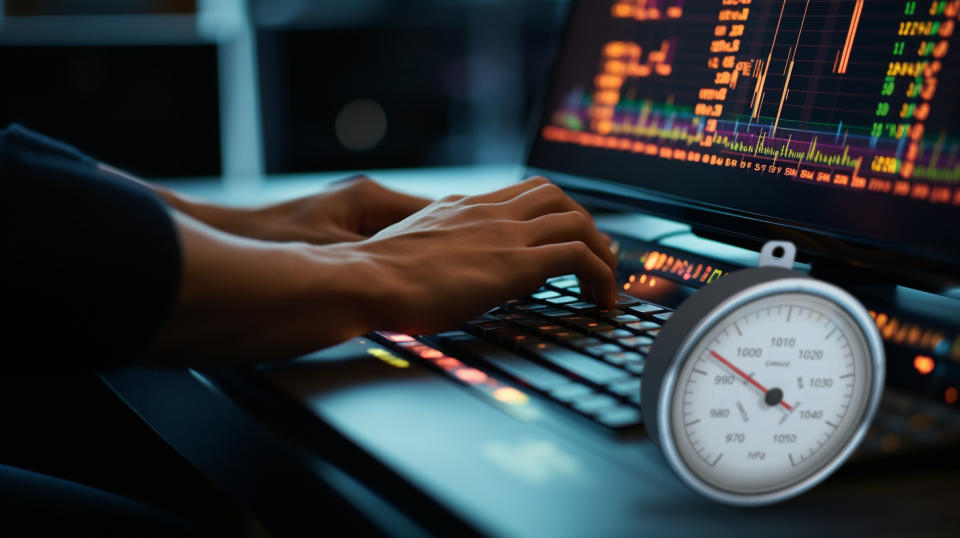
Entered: 994 hPa
